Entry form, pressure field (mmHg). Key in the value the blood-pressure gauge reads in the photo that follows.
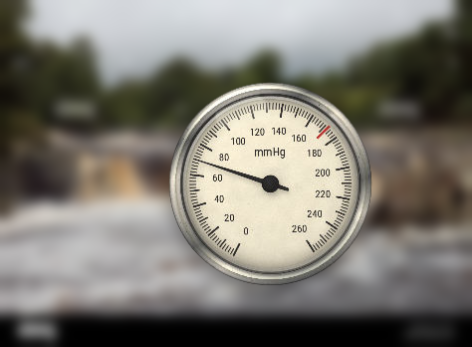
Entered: 70 mmHg
